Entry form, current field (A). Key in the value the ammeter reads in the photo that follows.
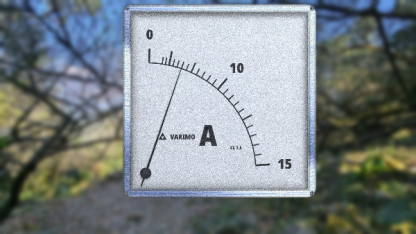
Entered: 6.5 A
